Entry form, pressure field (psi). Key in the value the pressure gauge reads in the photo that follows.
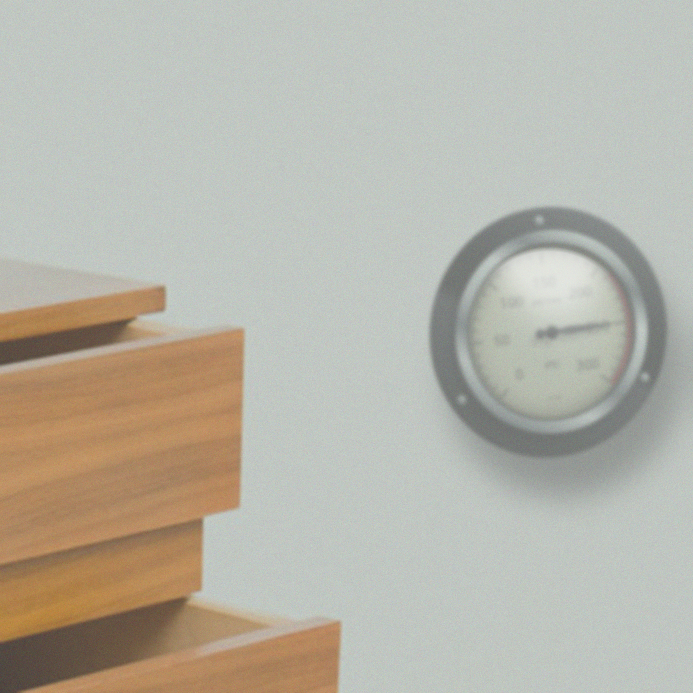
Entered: 250 psi
